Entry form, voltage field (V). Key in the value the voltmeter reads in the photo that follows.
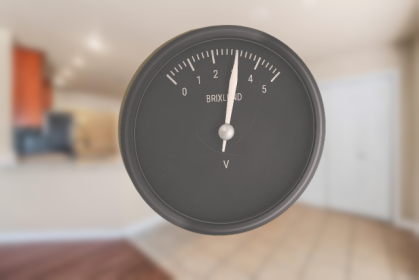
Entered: 3 V
